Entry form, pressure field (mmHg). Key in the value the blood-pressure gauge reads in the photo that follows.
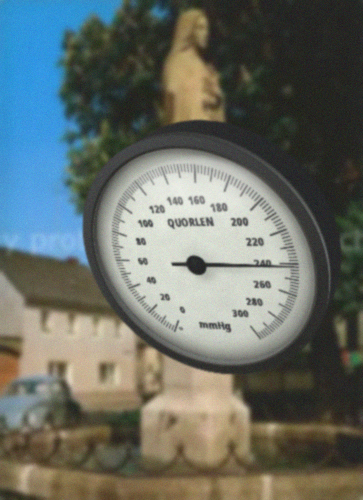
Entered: 240 mmHg
